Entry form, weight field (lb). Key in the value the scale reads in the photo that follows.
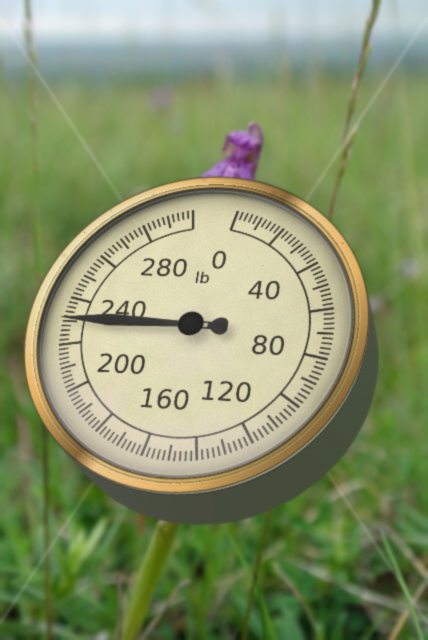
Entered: 230 lb
